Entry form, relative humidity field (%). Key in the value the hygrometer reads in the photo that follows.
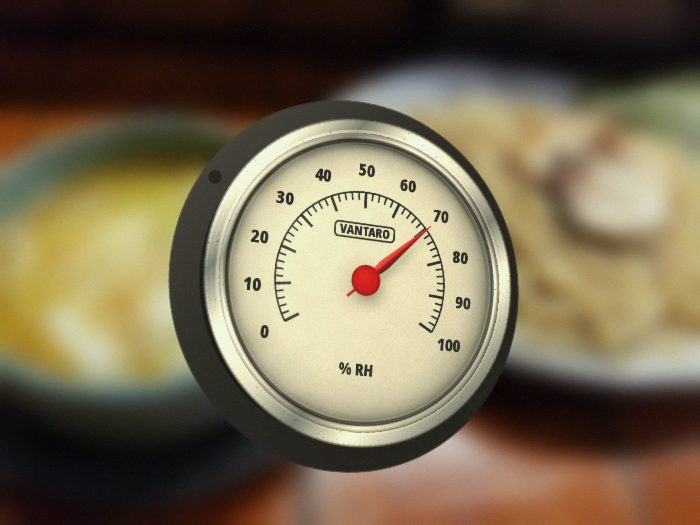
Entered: 70 %
